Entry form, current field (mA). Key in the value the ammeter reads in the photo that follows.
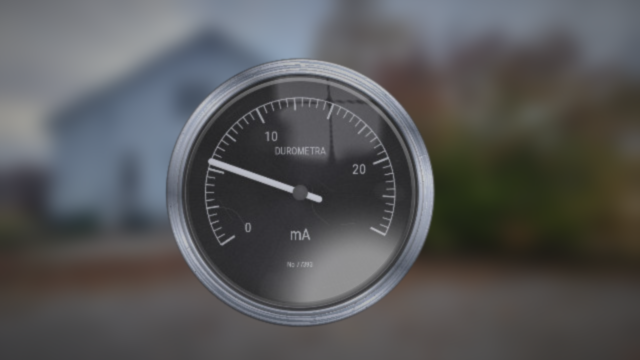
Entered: 5.5 mA
